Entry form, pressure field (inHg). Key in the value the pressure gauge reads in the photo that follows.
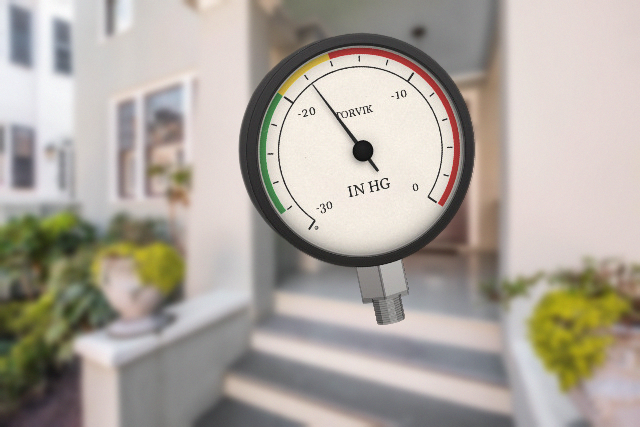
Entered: -18 inHg
